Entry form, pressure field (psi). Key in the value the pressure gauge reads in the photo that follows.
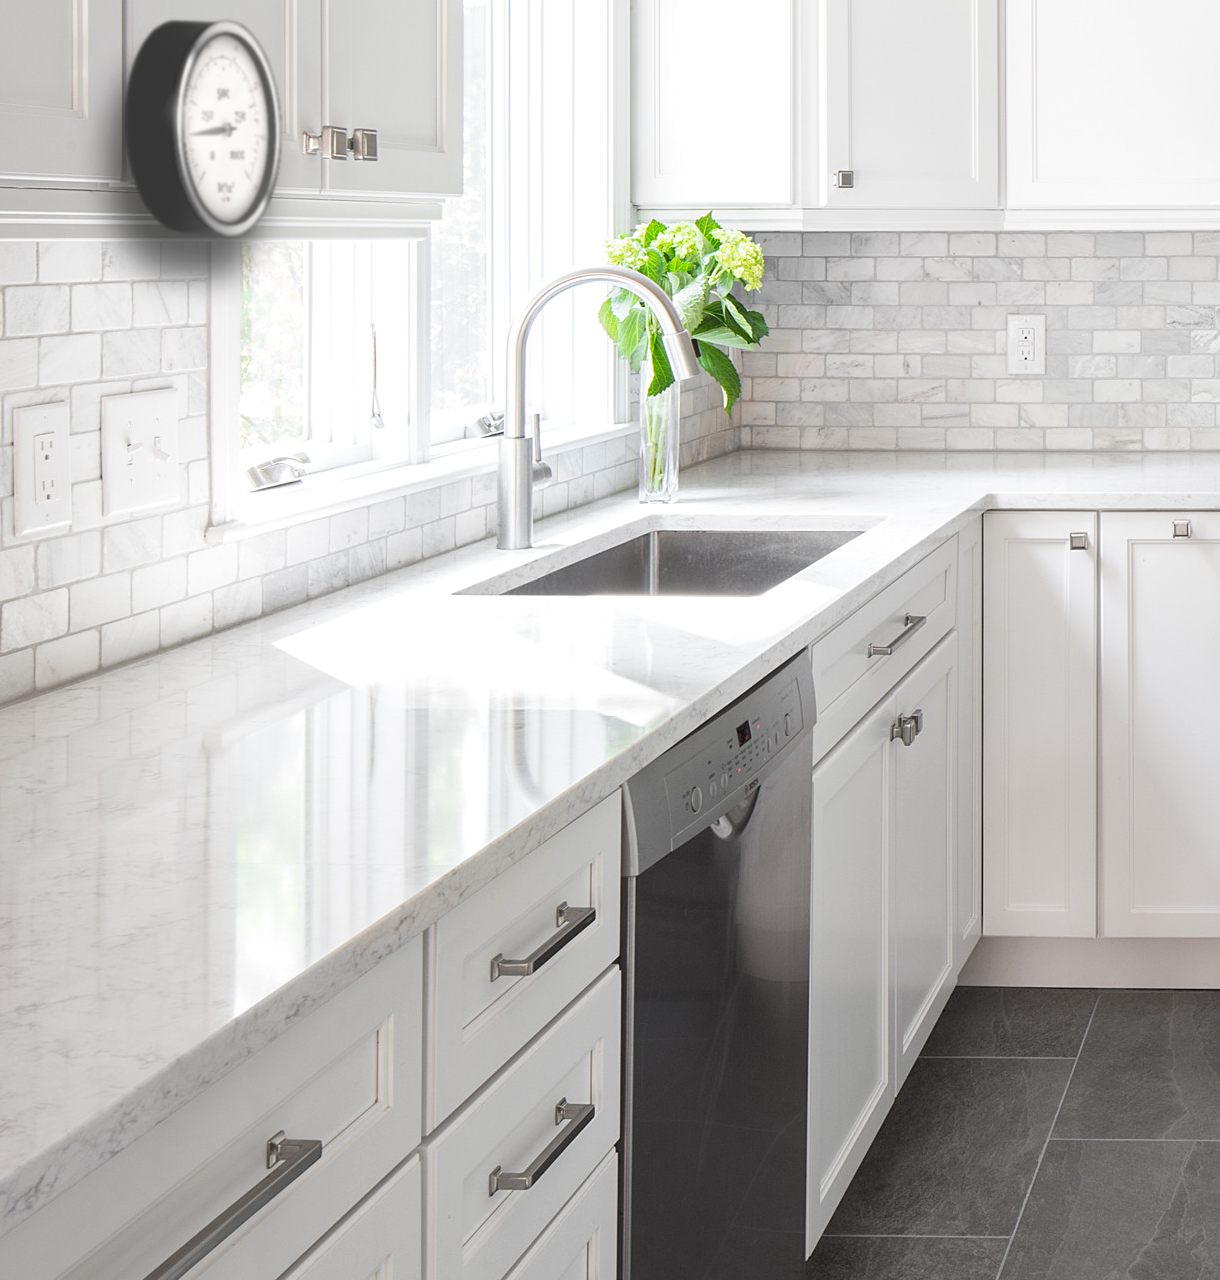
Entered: 150 psi
